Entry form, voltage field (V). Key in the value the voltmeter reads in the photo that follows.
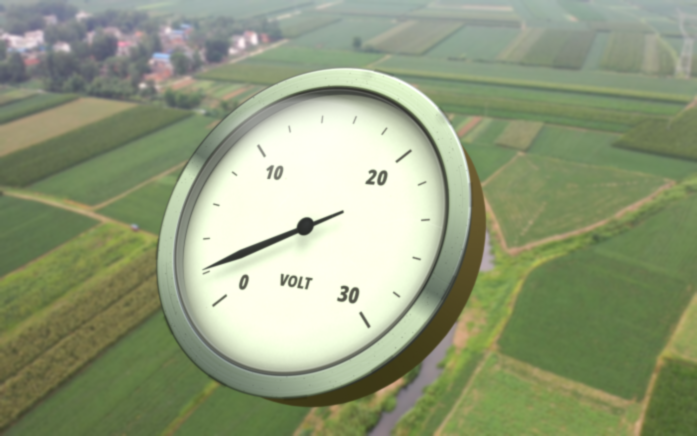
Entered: 2 V
